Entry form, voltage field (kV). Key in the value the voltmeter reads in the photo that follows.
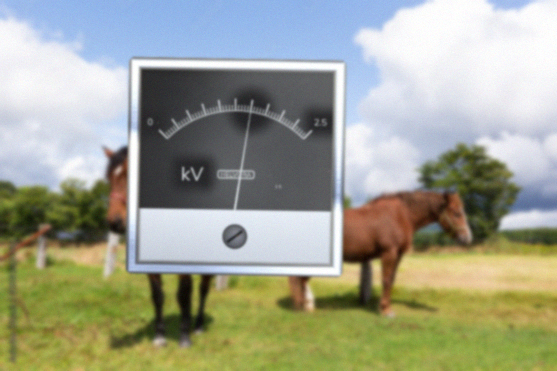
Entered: 1.5 kV
